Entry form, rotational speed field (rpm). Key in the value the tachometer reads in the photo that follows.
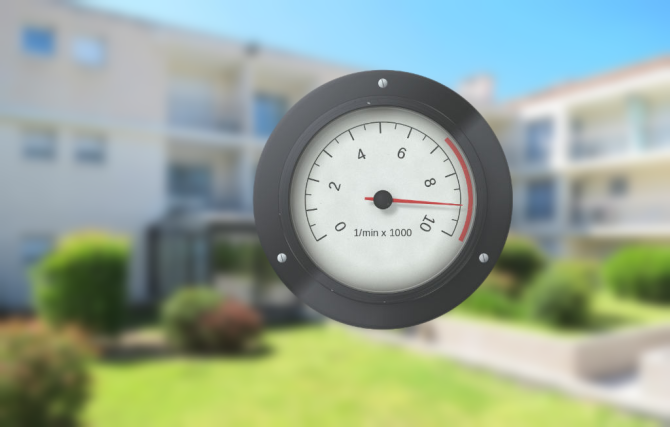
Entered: 9000 rpm
